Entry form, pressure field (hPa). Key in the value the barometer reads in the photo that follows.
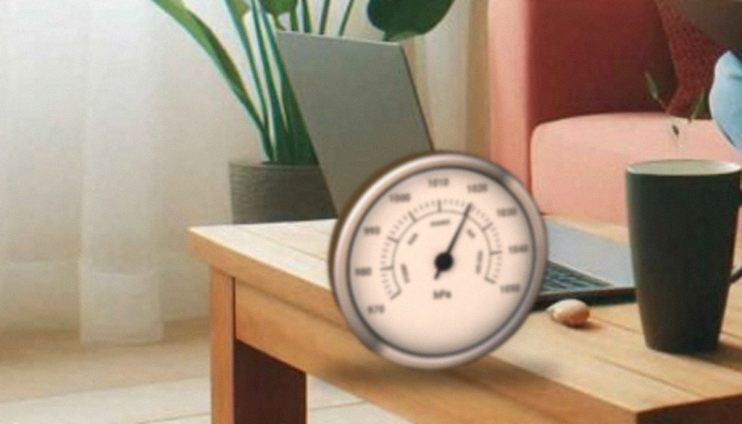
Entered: 1020 hPa
